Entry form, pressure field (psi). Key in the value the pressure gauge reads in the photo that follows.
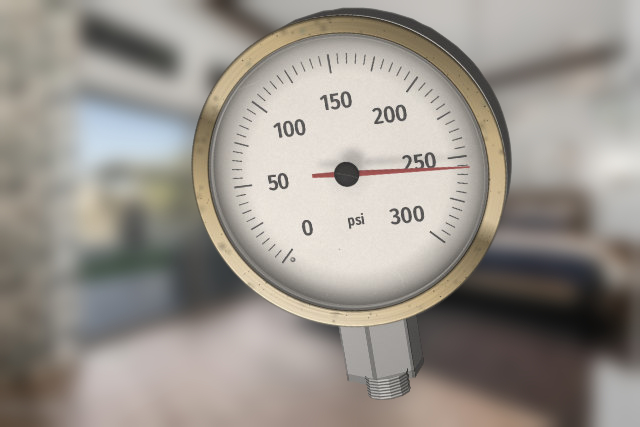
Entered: 255 psi
